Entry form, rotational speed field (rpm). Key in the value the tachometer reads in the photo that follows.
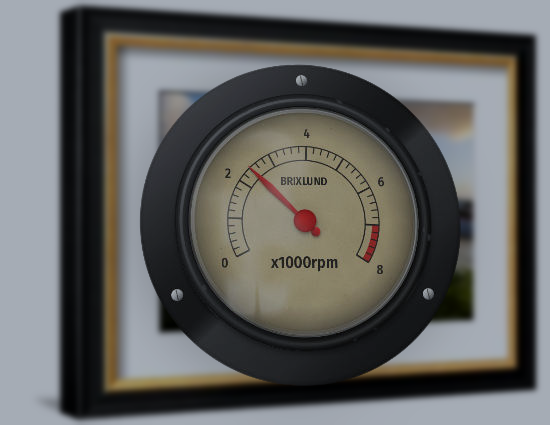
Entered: 2400 rpm
